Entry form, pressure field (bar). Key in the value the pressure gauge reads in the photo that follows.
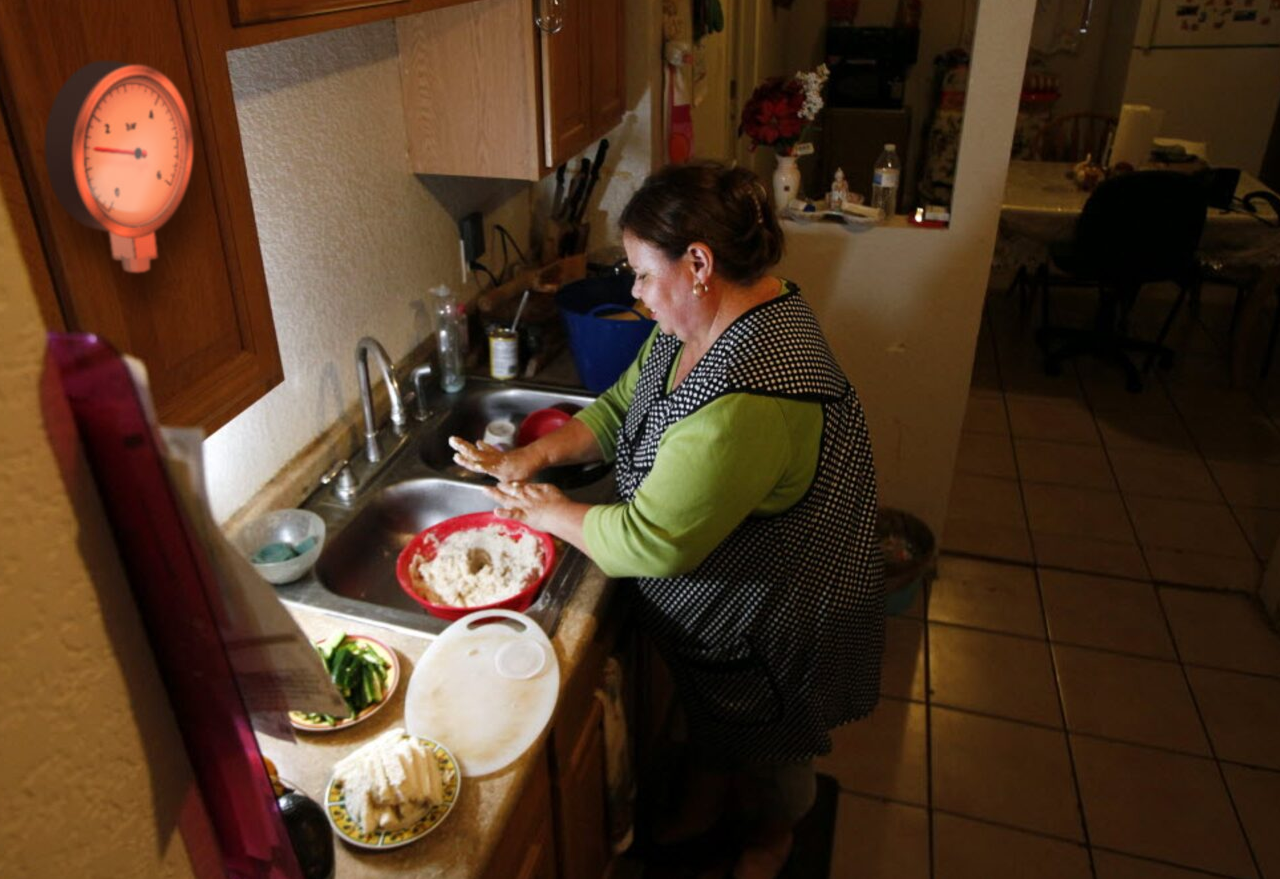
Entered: 1.4 bar
